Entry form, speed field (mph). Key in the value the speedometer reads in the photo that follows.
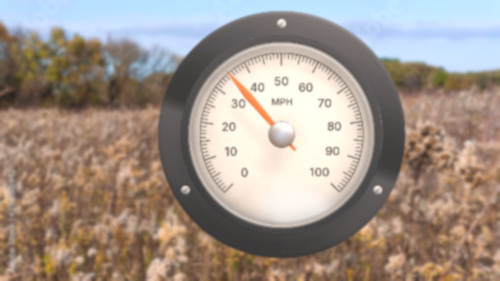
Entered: 35 mph
